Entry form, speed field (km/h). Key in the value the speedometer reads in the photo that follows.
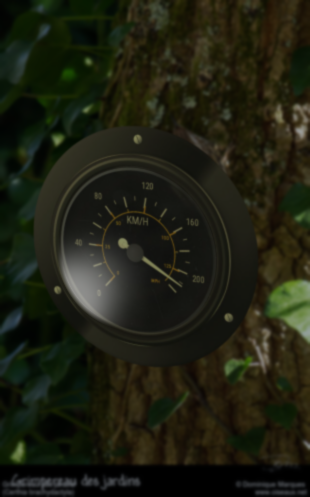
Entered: 210 km/h
